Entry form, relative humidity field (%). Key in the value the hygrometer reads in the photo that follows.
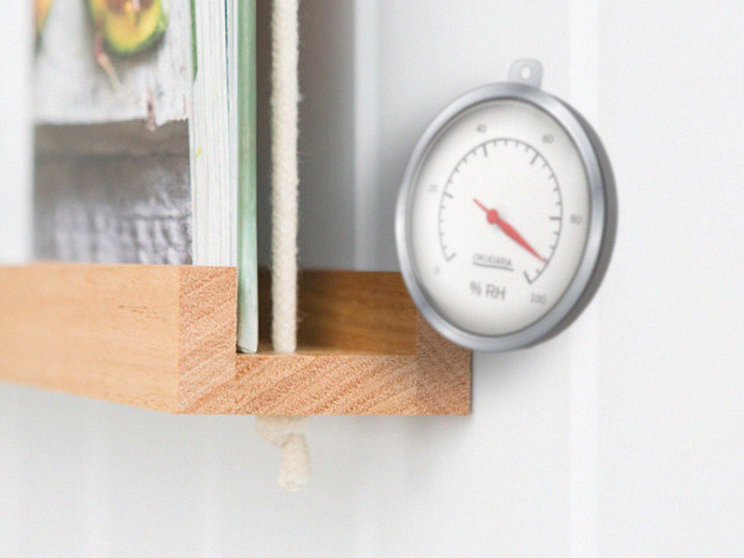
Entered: 92 %
